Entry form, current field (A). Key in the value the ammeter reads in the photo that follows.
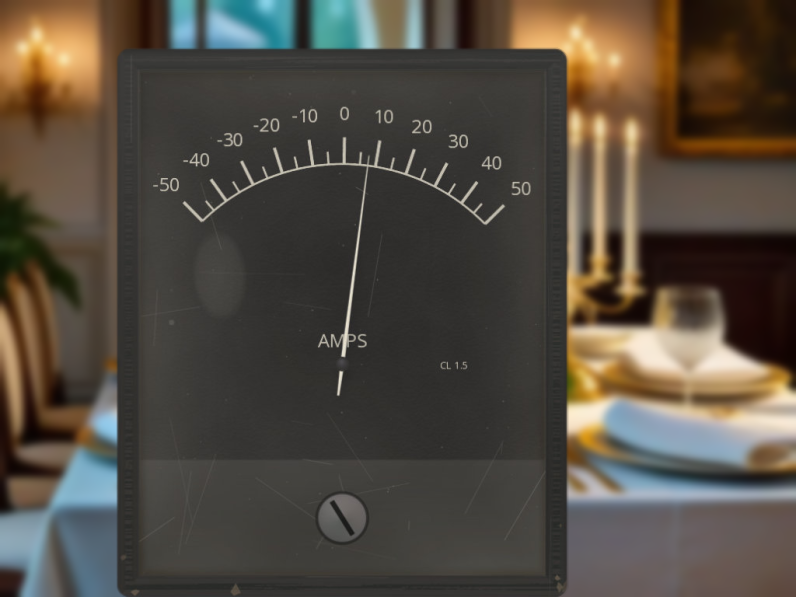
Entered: 7.5 A
